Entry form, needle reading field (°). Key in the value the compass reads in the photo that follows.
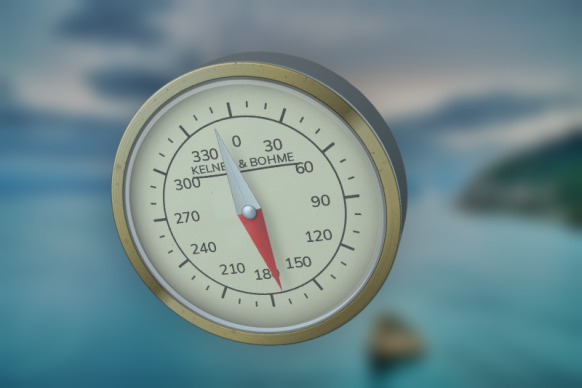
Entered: 170 °
